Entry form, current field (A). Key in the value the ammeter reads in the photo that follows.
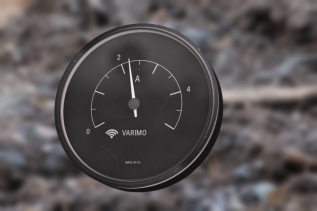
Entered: 2.25 A
